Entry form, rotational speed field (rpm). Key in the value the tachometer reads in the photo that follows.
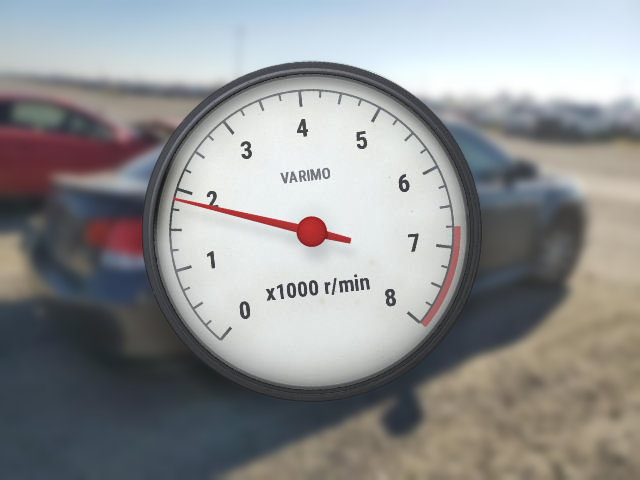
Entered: 1875 rpm
